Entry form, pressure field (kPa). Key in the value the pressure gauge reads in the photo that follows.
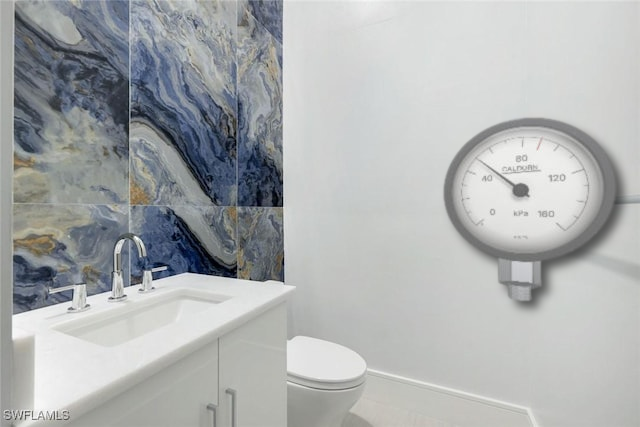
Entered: 50 kPa
